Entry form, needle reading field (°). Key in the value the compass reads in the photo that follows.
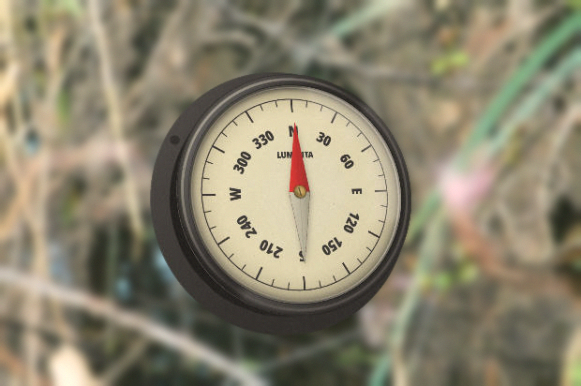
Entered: 0 °
